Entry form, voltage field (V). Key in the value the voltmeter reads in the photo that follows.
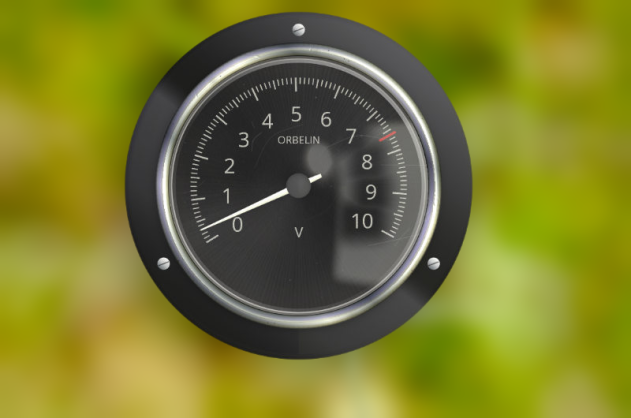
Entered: 0.3 V
